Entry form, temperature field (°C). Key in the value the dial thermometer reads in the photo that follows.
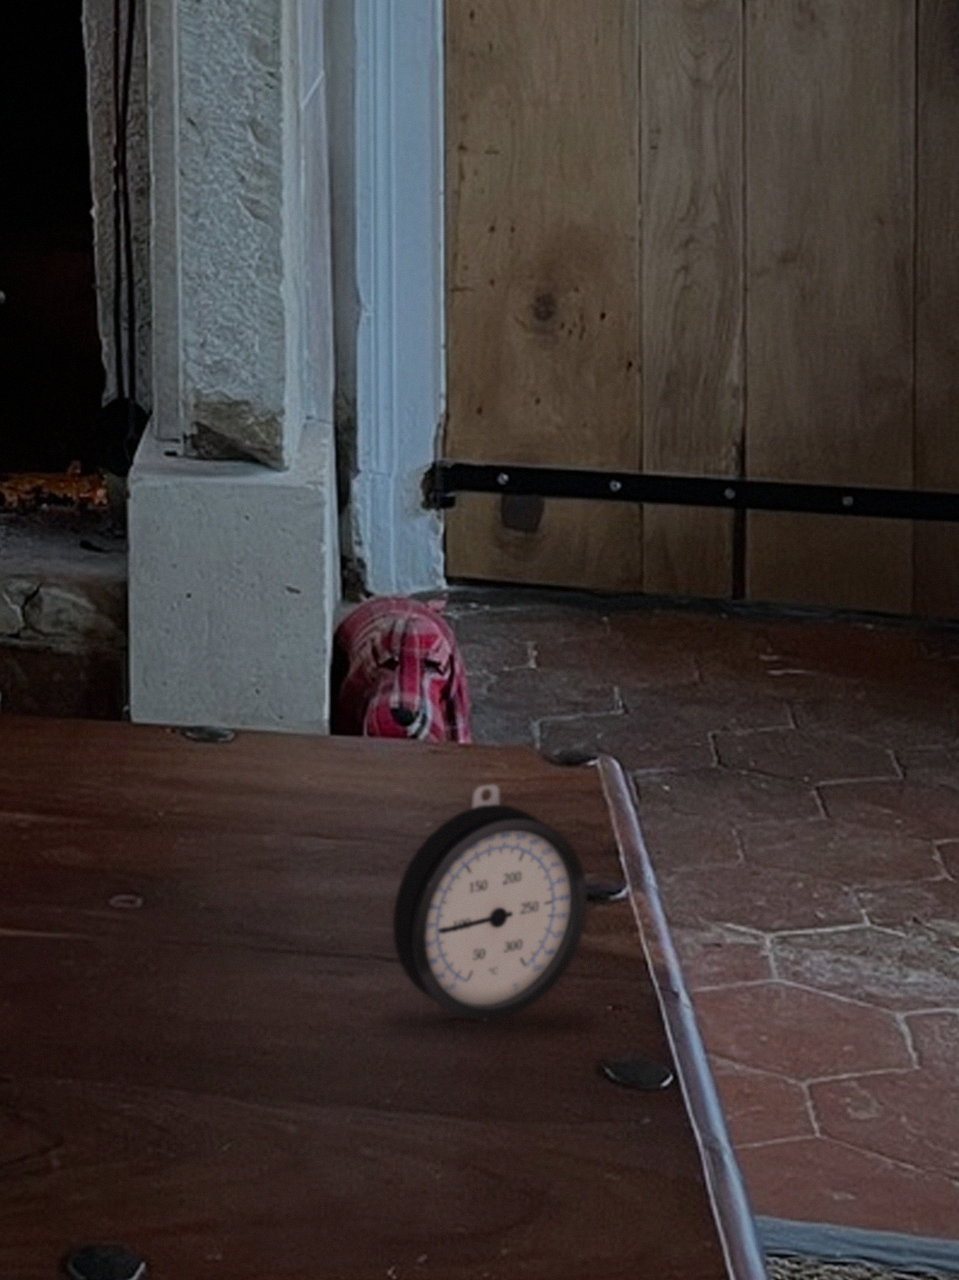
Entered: 100 °C
